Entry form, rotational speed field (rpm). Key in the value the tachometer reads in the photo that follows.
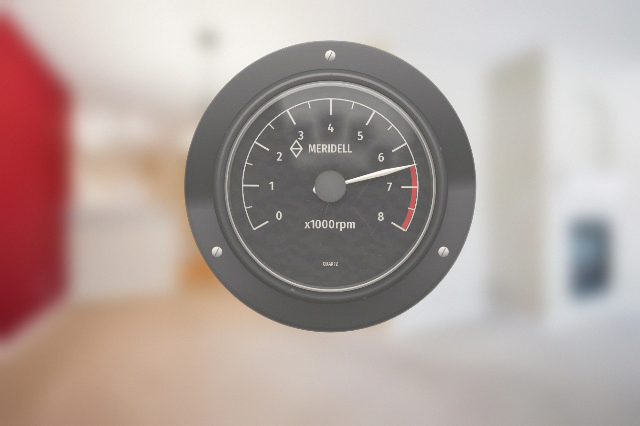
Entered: 6500 rpm
